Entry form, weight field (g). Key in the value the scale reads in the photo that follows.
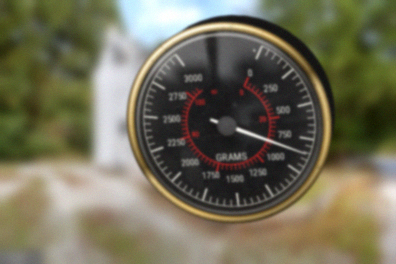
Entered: 850 g
